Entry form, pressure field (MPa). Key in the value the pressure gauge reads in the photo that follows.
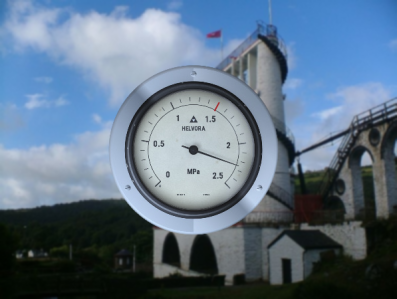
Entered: 2.25 MPa
